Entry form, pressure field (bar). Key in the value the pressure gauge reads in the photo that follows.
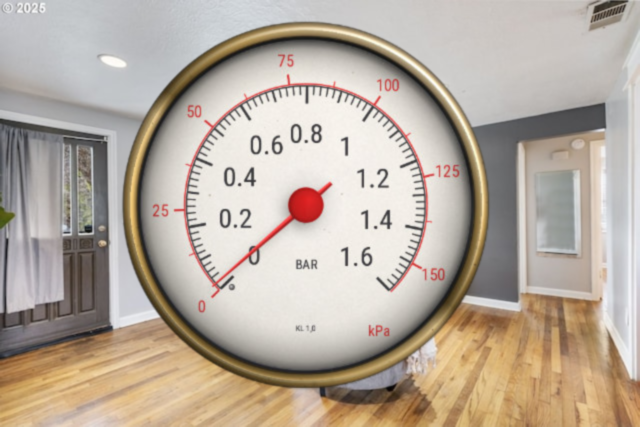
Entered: 0.02 bar
